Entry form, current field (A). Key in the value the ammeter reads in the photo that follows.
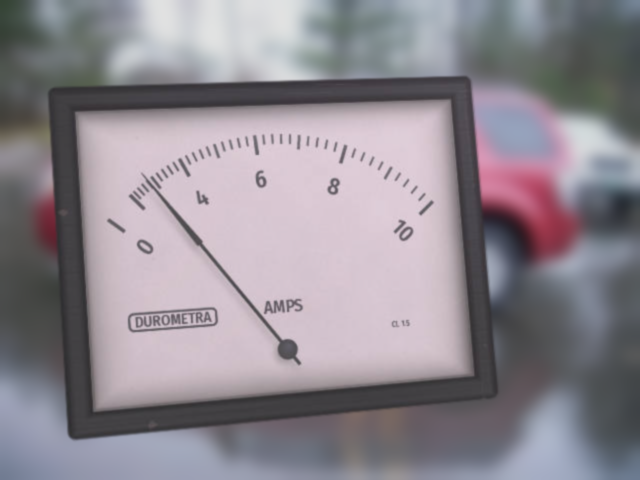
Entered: 2.8 A
